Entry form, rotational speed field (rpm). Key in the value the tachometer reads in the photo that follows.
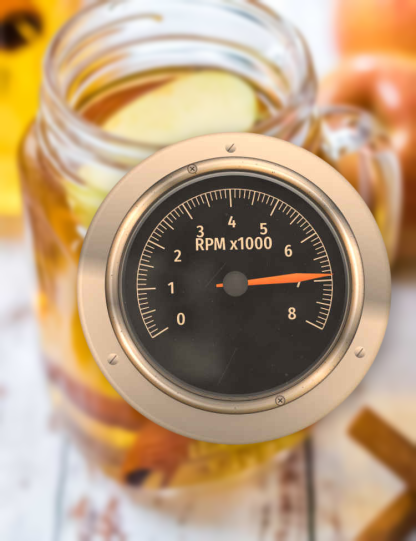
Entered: 6900 rpm
